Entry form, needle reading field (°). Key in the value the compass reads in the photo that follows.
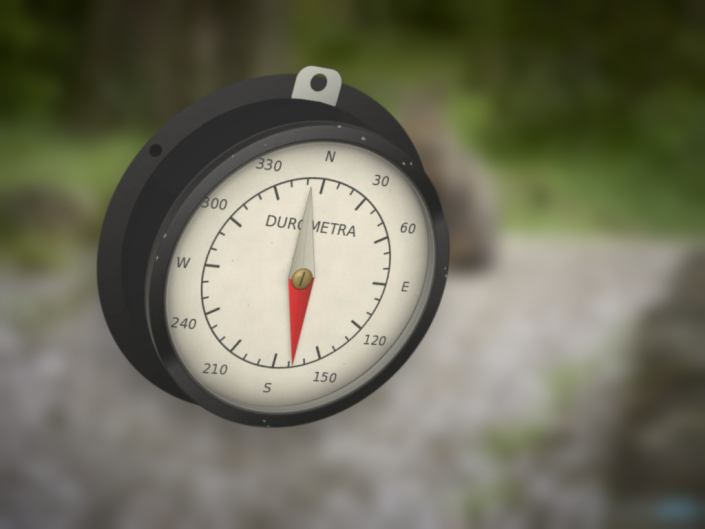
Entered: 170 °
